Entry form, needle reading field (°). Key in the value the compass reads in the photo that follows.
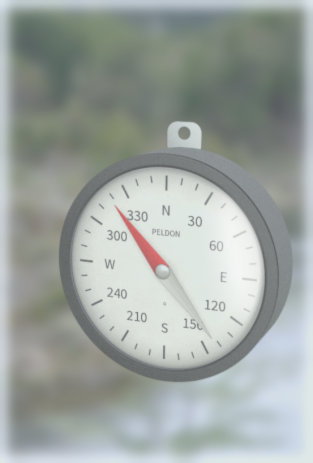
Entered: 320 °
